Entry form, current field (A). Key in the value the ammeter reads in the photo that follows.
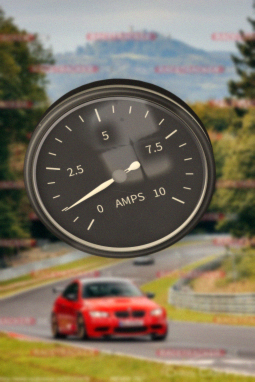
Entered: 1 A
